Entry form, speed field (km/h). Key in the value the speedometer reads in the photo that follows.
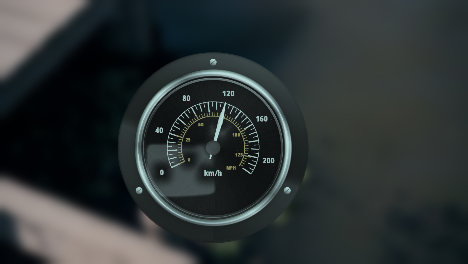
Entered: 120 km/h
